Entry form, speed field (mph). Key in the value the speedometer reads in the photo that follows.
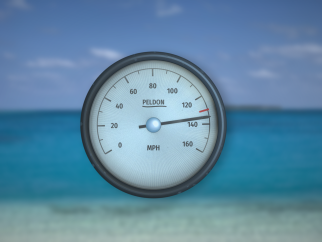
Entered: 135 mph
